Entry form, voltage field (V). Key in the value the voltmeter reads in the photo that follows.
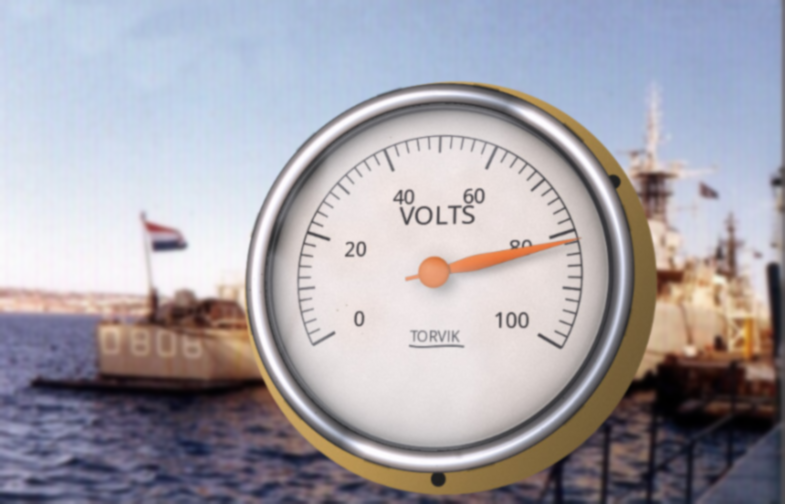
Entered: 82 V
